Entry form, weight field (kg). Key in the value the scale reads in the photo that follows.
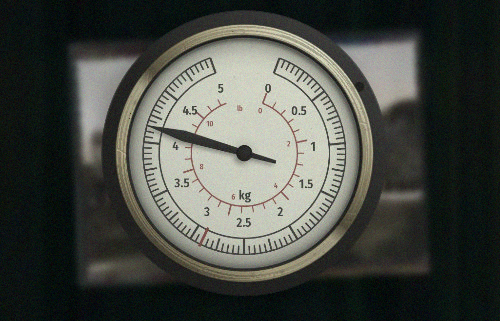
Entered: 4.15 kg
